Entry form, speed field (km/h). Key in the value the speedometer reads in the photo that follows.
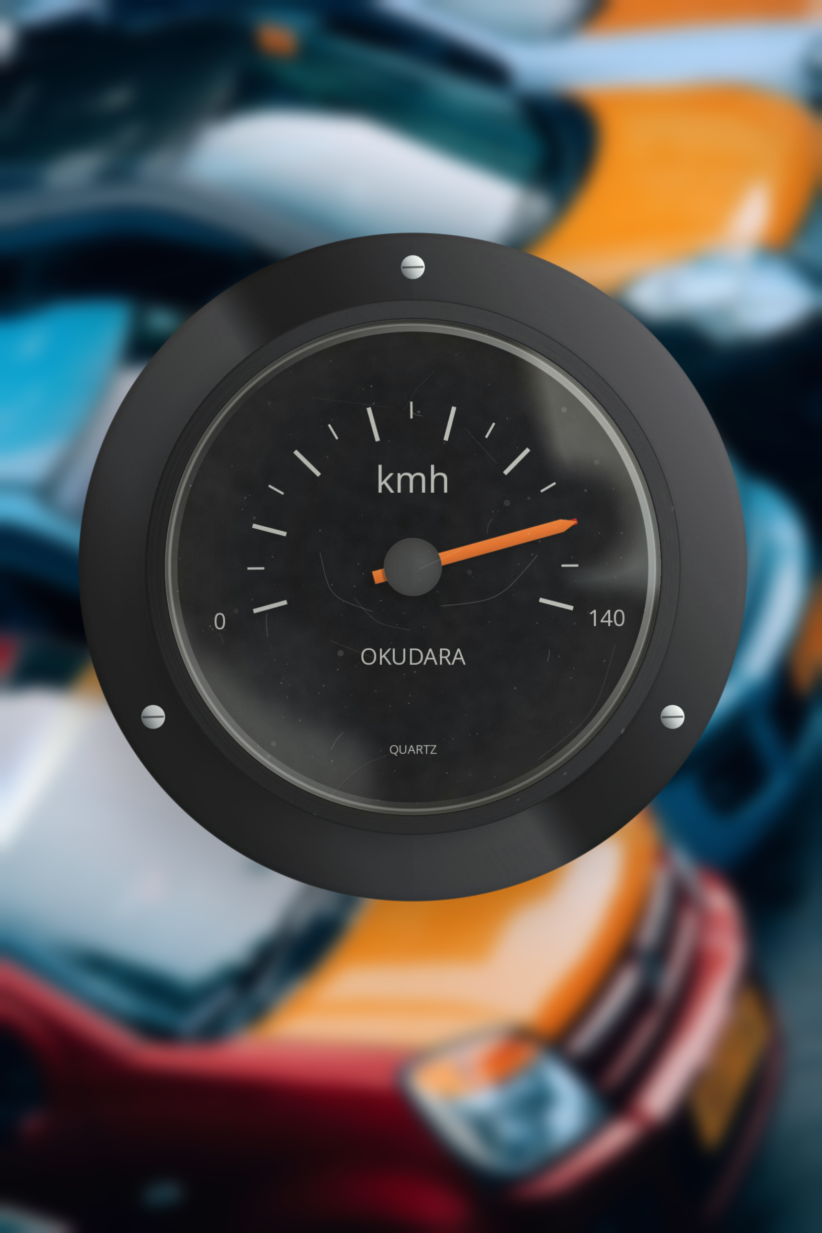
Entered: 120 km/h
